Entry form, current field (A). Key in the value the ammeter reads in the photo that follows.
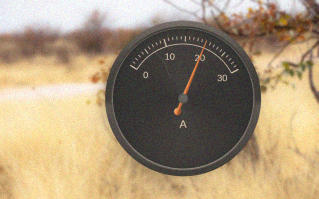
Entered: 20 A
